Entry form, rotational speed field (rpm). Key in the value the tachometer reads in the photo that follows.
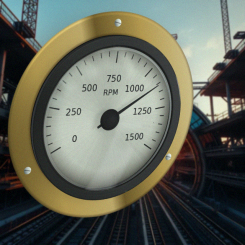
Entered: 1100 rpm
